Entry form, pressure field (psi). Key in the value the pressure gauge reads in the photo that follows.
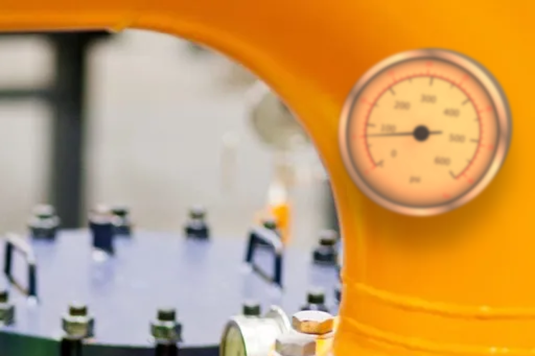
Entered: 75 psi
